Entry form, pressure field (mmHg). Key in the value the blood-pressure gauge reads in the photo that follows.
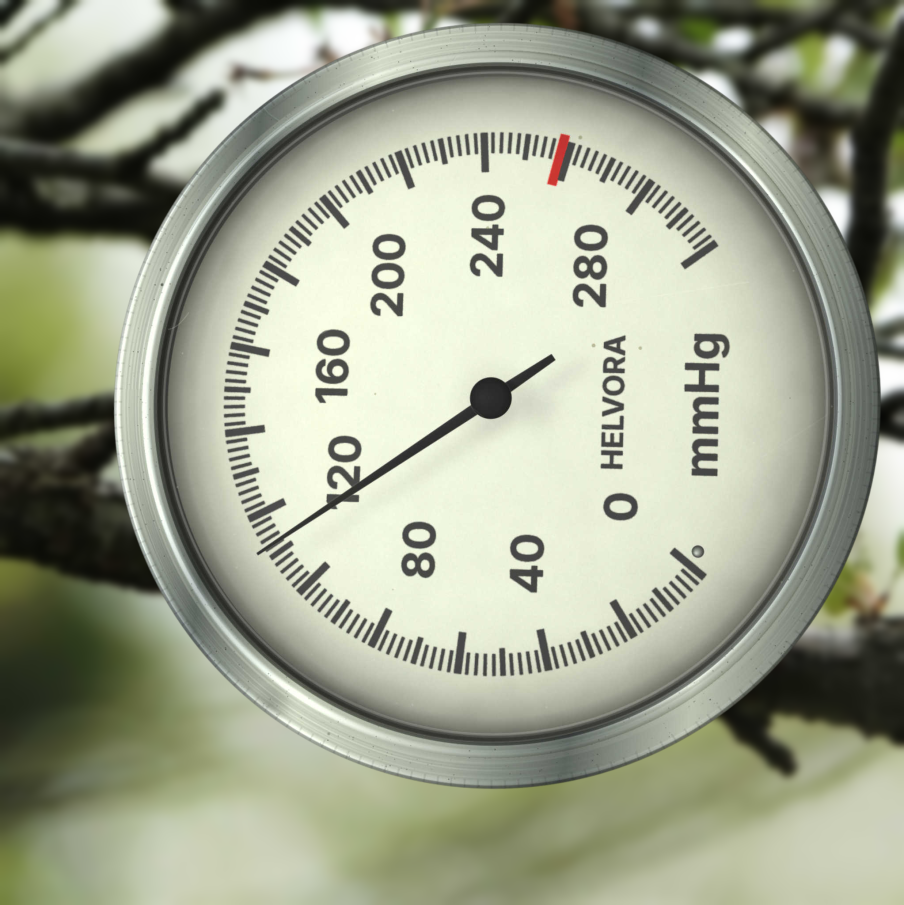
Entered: 112 mmHg
